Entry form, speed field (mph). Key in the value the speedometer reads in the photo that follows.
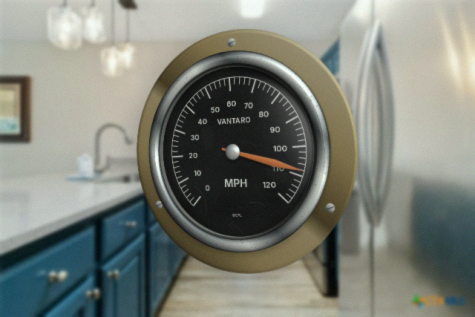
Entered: 108 mph
